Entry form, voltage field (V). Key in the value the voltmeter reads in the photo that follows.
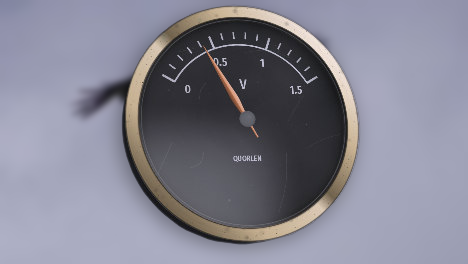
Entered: 0.4 V
